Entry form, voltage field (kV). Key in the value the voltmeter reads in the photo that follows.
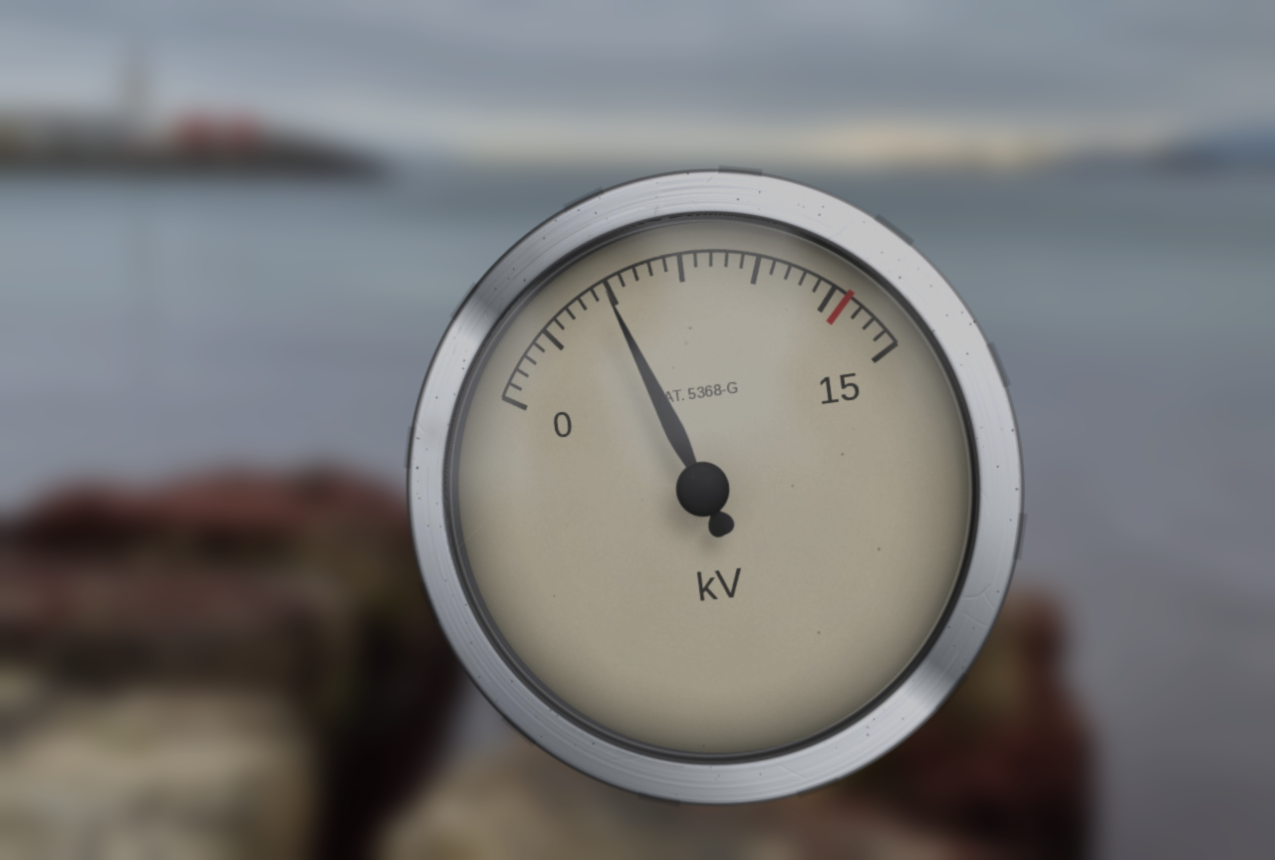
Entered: 5 kV
